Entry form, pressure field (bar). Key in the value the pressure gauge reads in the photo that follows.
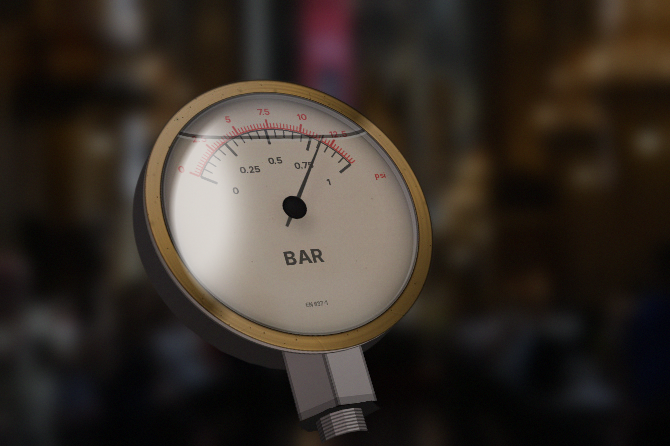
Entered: 0.8 bar
